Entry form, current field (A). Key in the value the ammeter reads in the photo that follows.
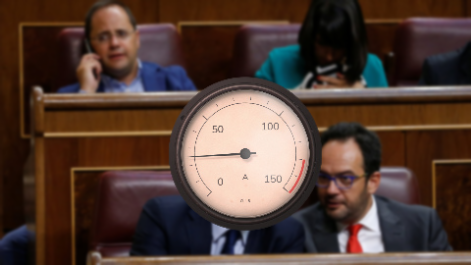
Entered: 25 A
